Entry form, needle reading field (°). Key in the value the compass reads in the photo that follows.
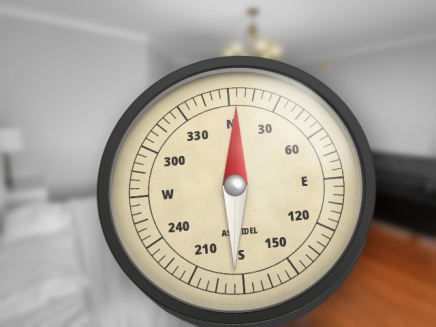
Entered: 5 °
